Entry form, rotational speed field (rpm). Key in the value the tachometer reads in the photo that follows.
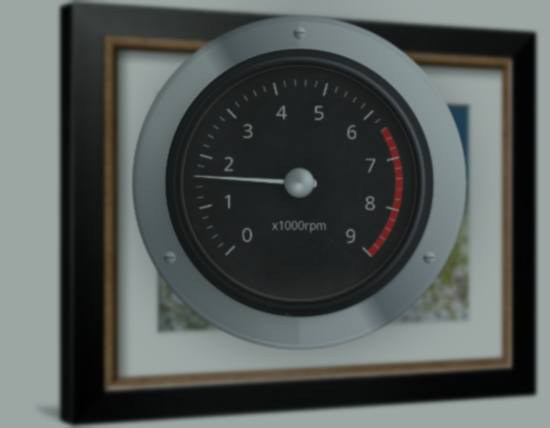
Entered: 1600 rpm
